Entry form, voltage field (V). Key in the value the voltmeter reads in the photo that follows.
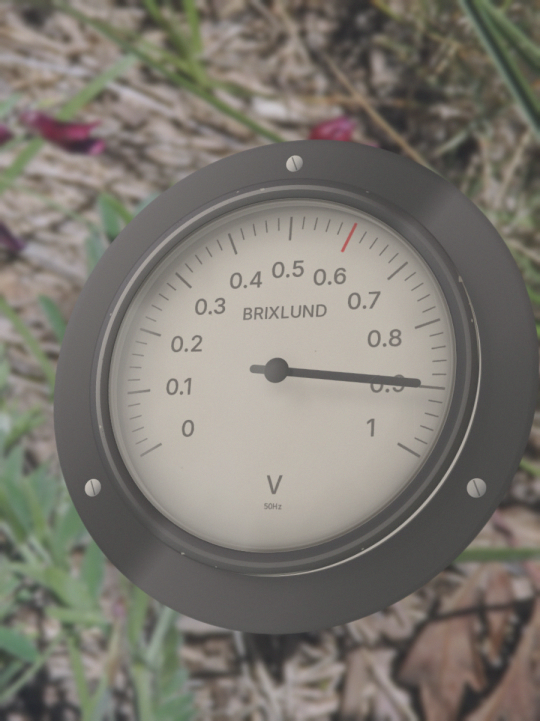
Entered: 0.9 V
